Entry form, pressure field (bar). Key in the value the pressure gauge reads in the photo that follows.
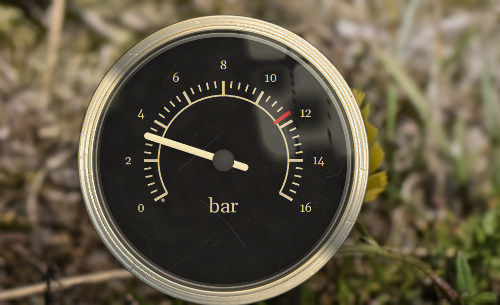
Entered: 3.2 bar
